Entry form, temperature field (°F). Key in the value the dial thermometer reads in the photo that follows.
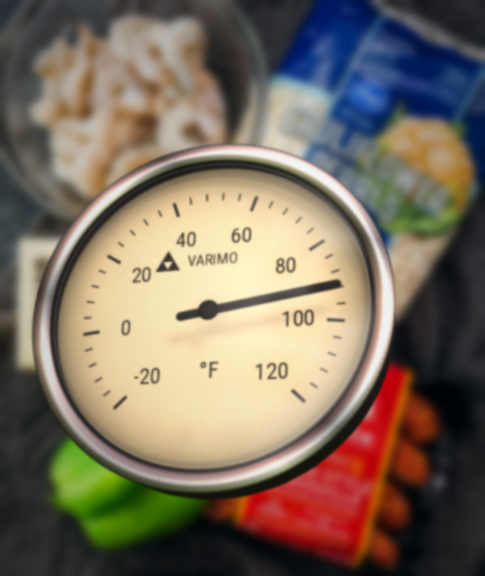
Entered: 92 °F
